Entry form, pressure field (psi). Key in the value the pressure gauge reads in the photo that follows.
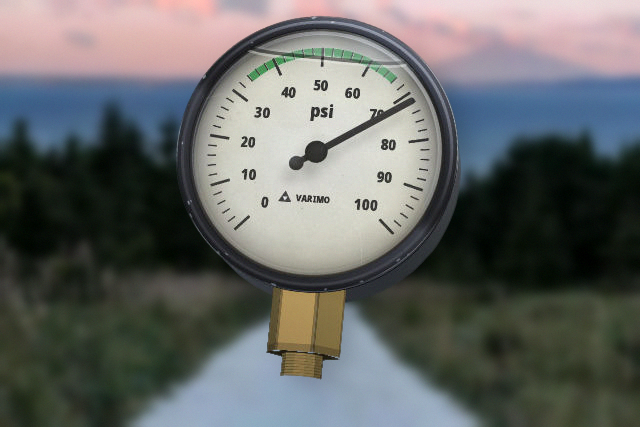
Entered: 72 psi
